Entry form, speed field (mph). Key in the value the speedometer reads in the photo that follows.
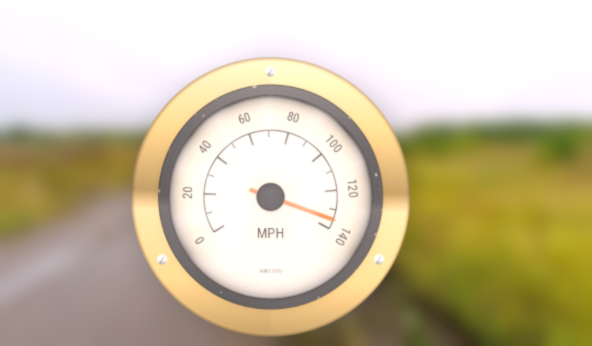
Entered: 135 mph
